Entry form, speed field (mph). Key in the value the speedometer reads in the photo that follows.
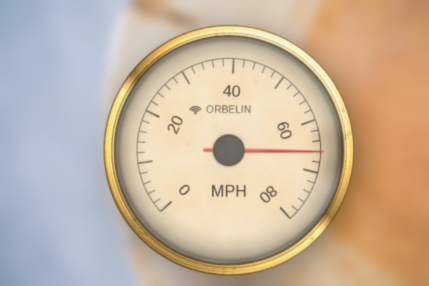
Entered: 66 mph
